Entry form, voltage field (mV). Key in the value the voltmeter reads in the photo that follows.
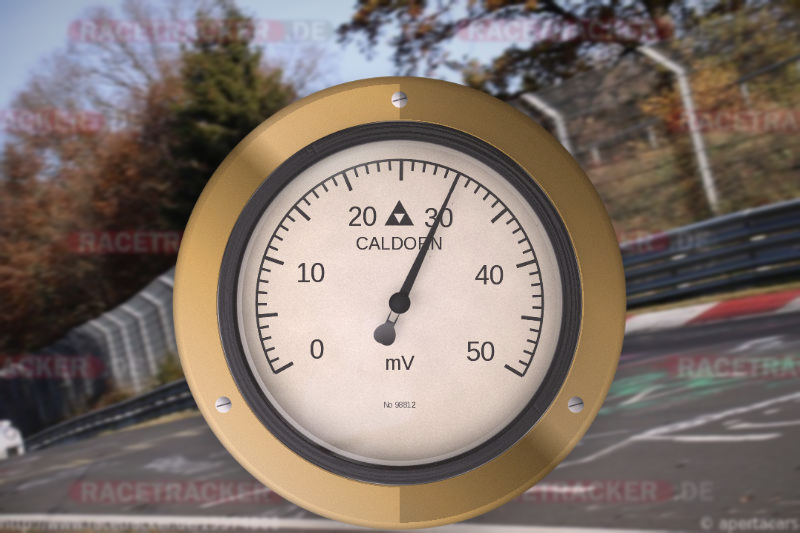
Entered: 30 mV
